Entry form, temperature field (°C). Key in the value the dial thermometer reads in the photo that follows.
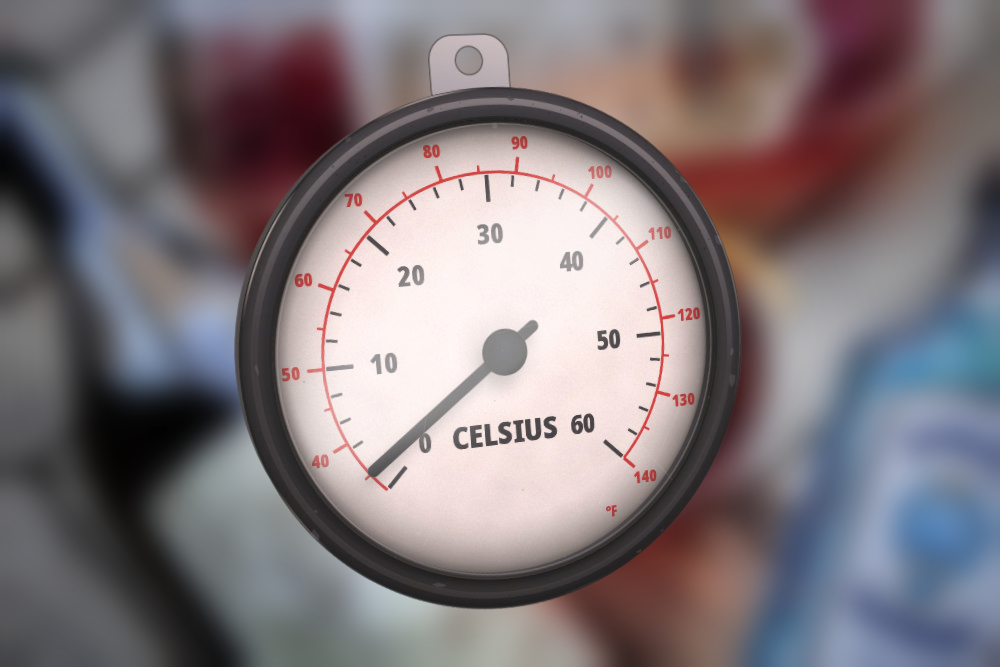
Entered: 2 °C
